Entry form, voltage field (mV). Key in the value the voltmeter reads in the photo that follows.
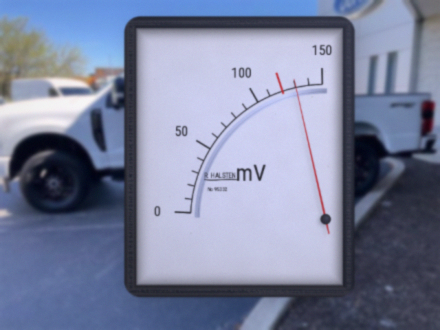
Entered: 130 mV
